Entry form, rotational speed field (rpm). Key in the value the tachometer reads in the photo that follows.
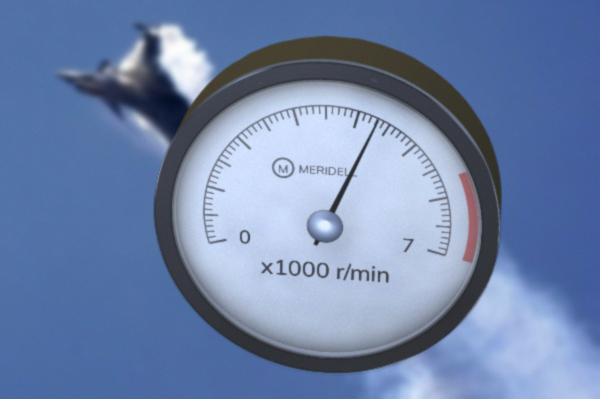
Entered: 4300 rpm
